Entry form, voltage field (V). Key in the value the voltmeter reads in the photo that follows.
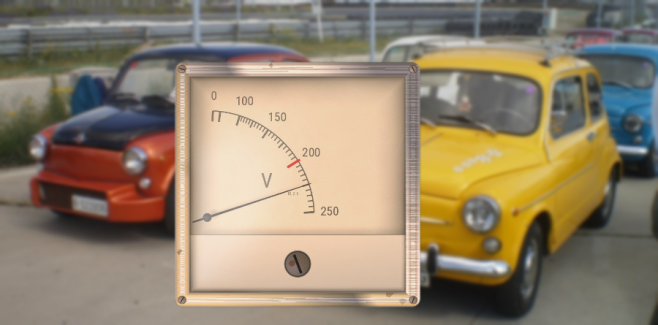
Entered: 225 V
